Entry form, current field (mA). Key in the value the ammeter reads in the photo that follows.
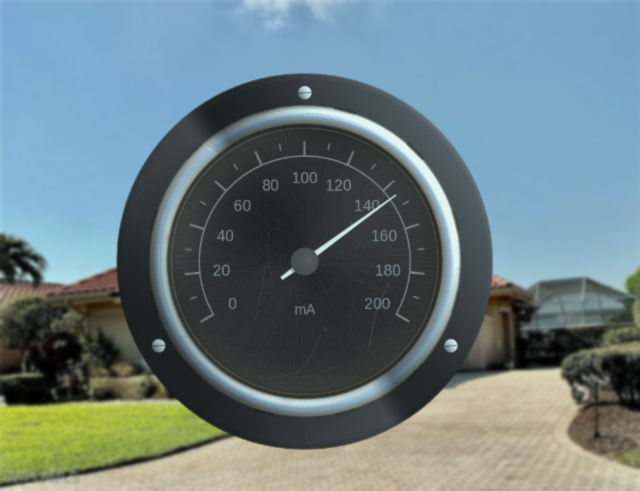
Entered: 145 mA
